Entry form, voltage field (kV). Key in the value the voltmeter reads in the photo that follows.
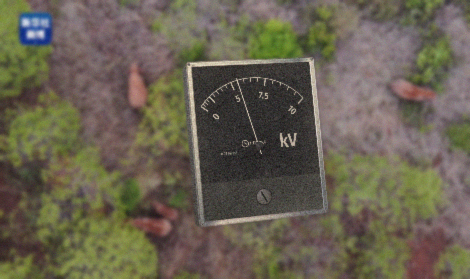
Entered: 5.5 kV
